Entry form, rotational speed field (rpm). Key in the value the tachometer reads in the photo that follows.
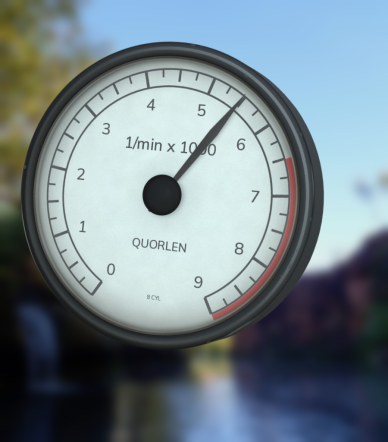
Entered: 5500 rpm
